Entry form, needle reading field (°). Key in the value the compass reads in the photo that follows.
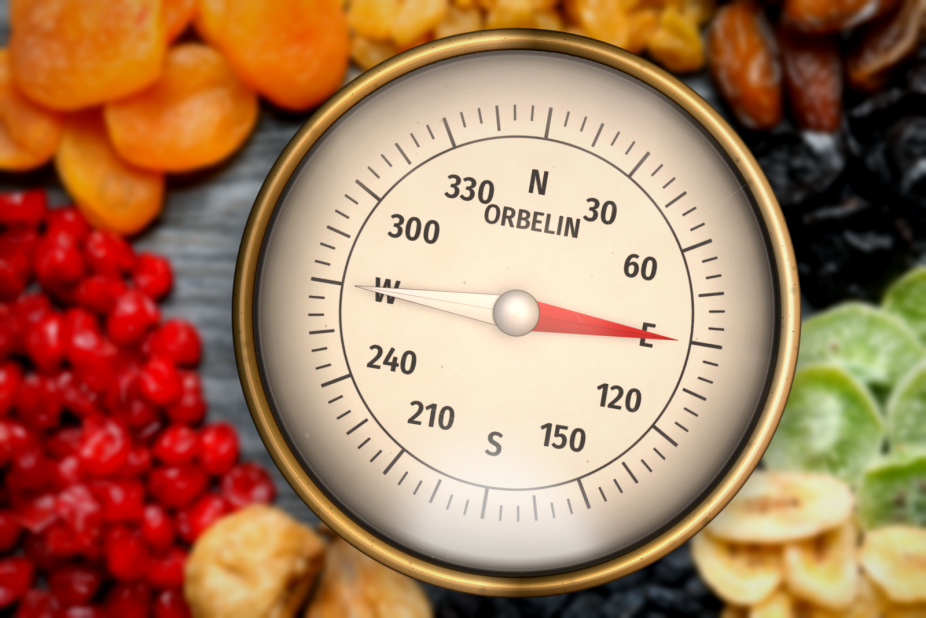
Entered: 90 °
